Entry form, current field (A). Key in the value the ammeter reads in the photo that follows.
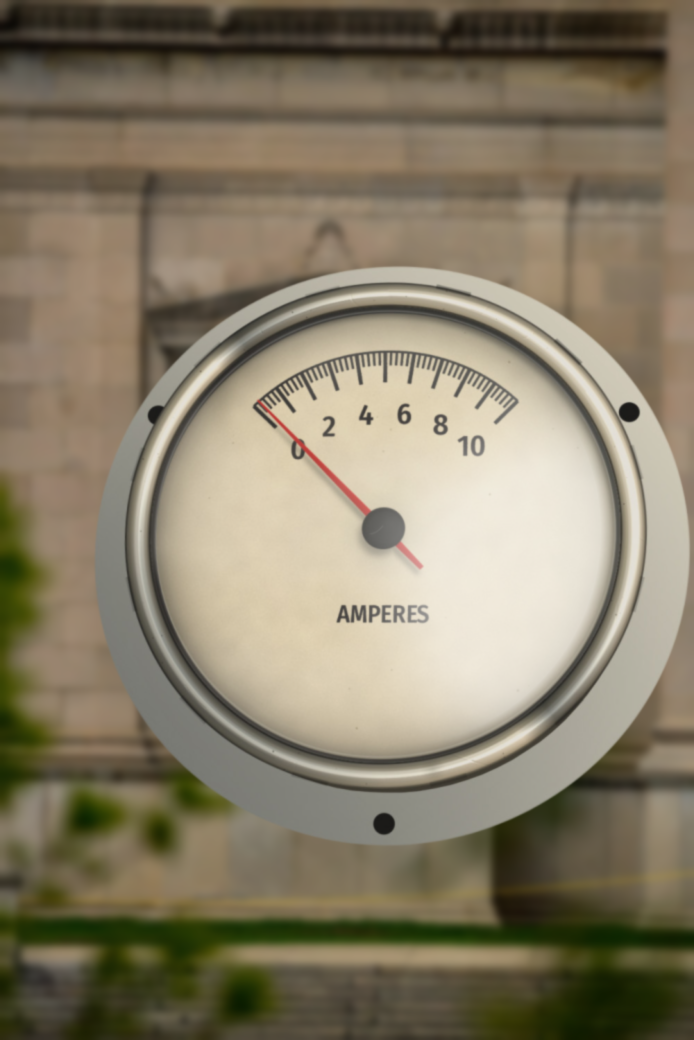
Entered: 0.2 A
